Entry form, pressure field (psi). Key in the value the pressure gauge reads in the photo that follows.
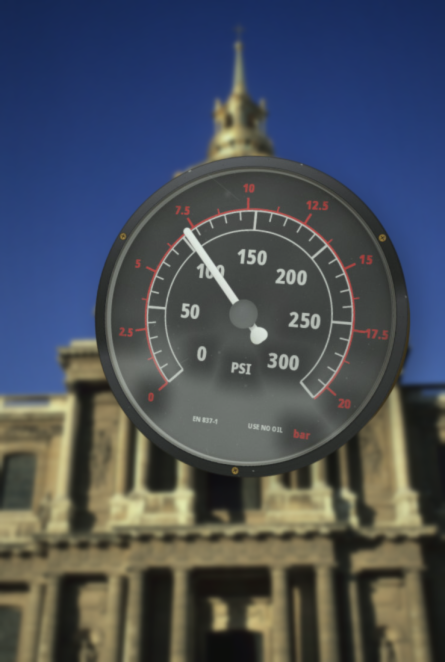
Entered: 105 psi
